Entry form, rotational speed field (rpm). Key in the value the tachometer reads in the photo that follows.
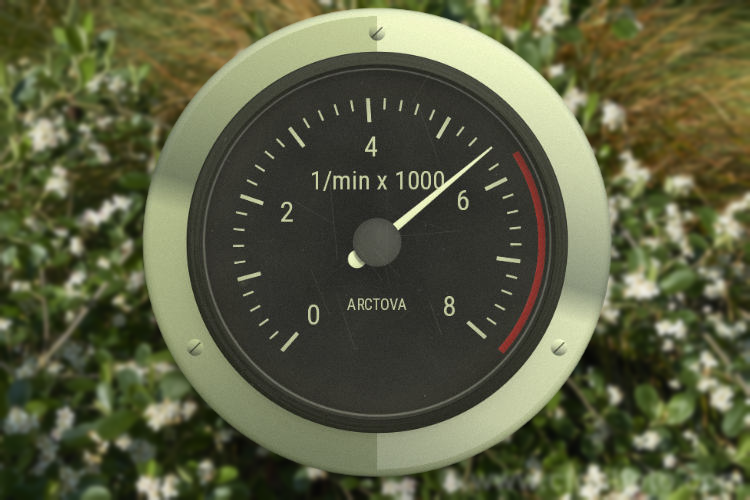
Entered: 5600 rpm
